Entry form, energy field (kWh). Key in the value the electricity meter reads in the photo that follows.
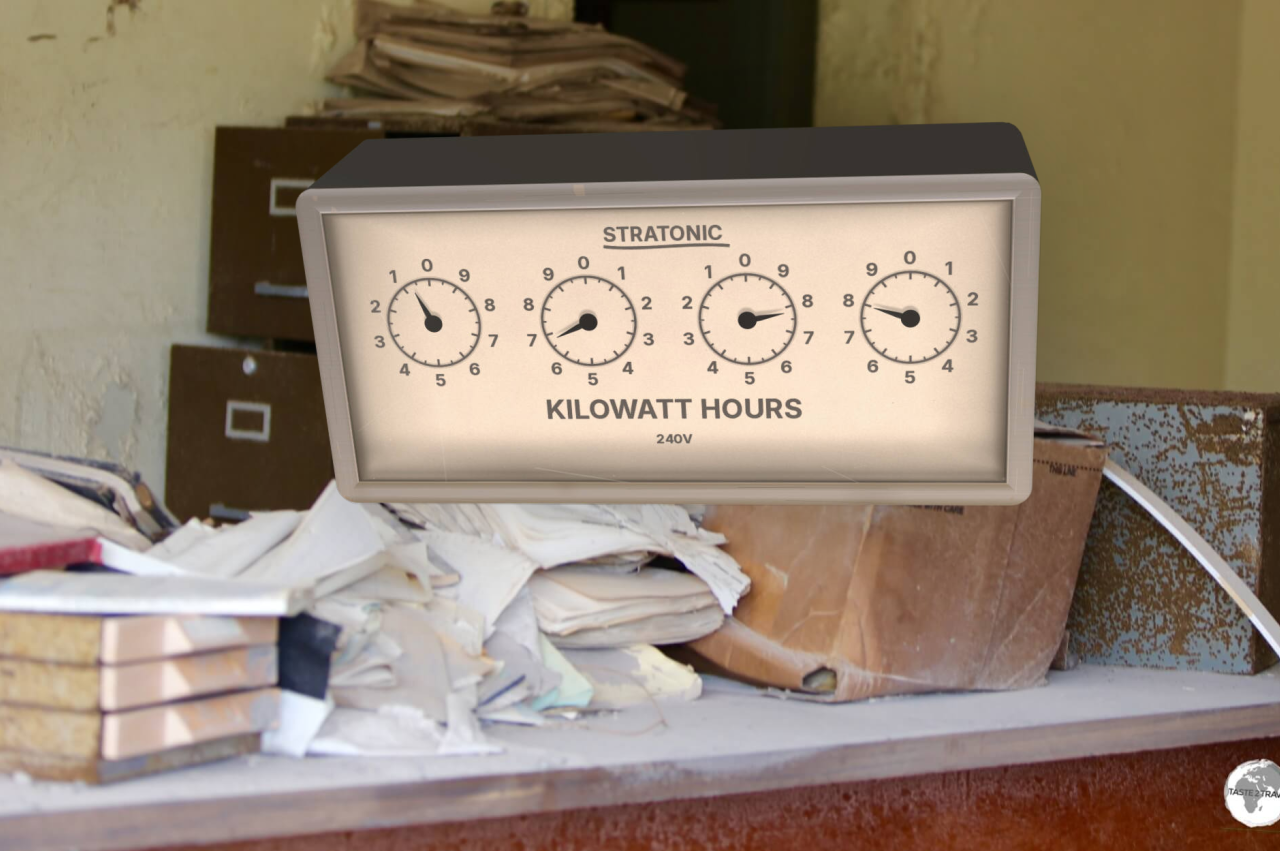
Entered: 678 kWh
